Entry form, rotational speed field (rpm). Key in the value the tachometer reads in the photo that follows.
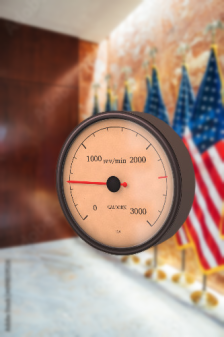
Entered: 500 rpm
